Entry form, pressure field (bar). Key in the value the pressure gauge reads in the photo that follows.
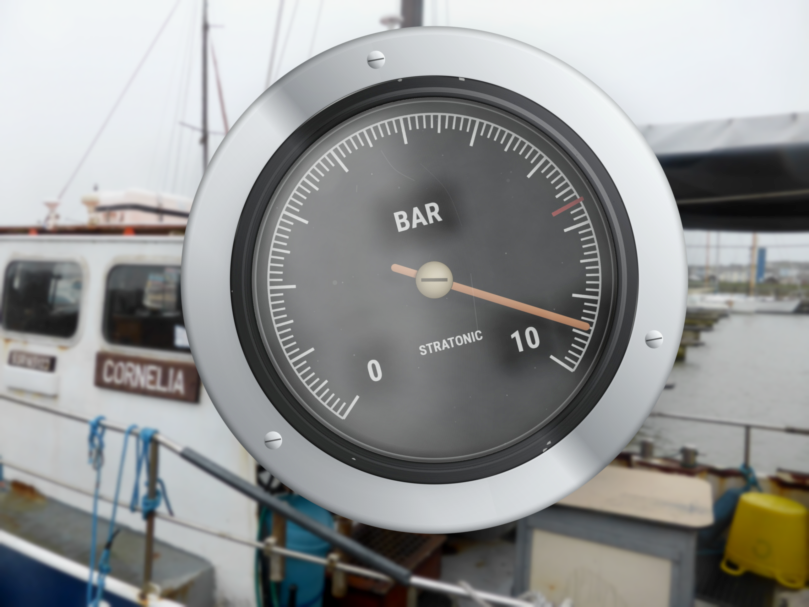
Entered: 9.4 bar
